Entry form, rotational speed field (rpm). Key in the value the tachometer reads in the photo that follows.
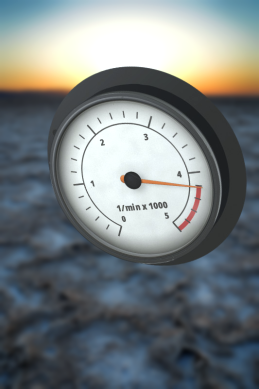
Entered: 4200 rpm
